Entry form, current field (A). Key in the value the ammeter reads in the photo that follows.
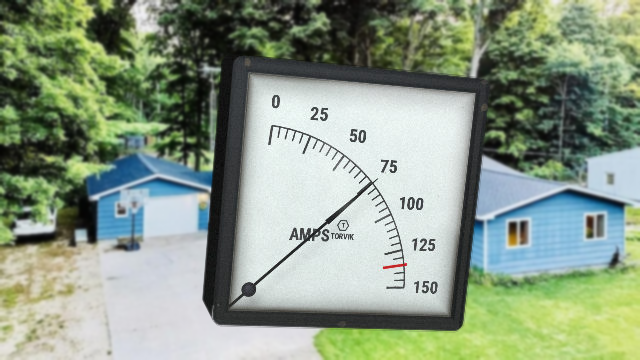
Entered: 75 A
